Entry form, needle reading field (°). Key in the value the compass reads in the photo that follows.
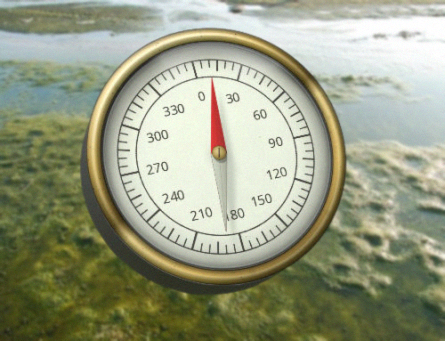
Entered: 10 °
